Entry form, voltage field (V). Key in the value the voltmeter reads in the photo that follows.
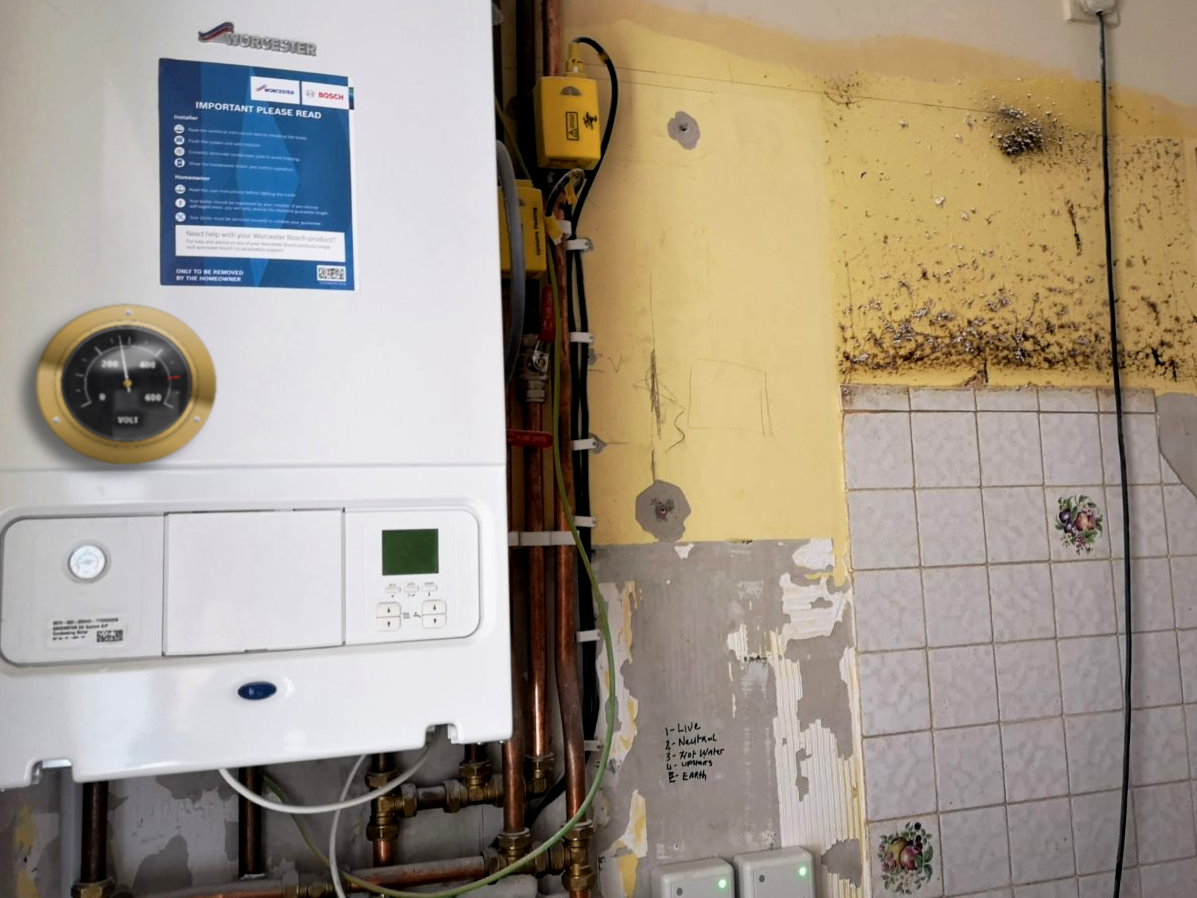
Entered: 275 V
